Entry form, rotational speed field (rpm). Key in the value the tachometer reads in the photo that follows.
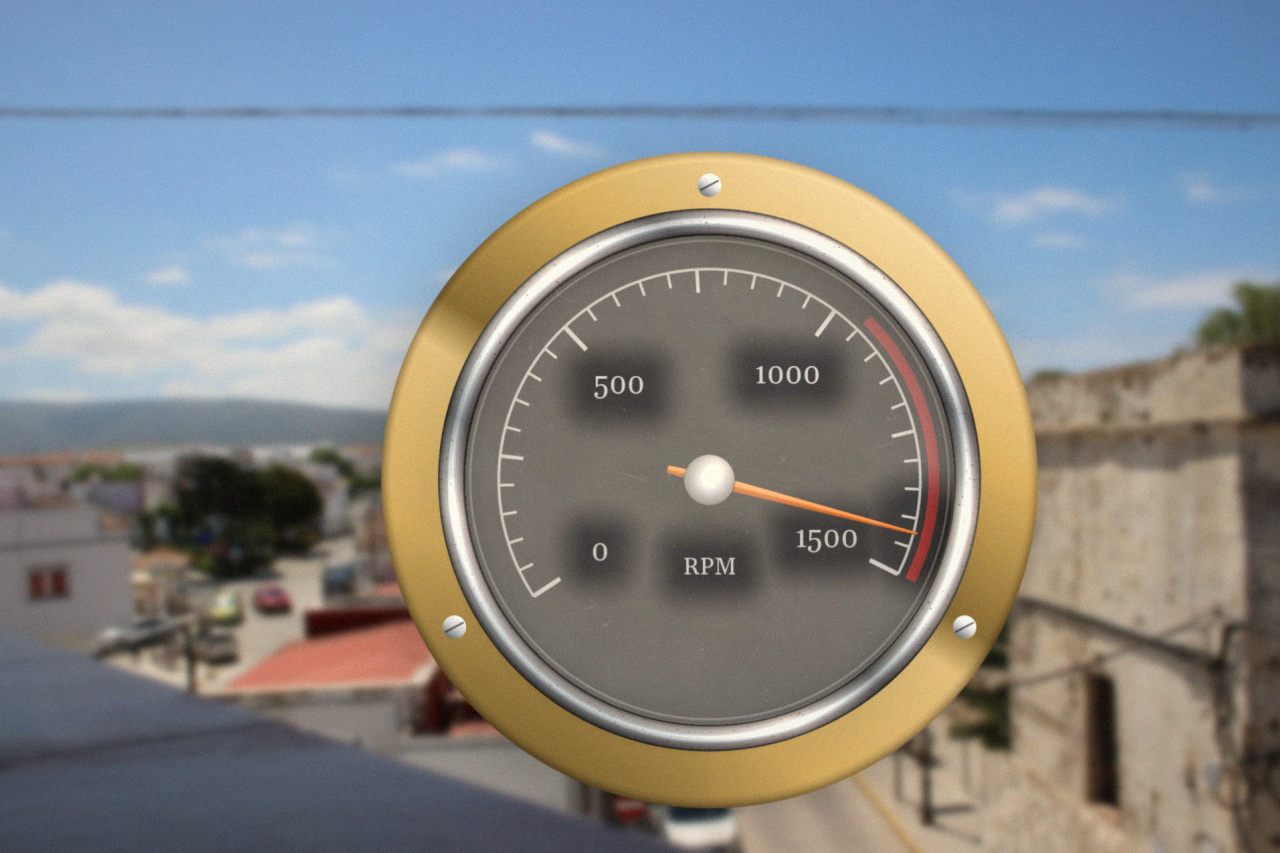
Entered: 1425 rpm
